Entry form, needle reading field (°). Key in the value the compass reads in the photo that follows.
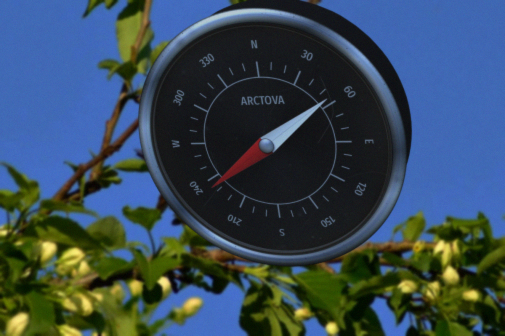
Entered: 235 °
